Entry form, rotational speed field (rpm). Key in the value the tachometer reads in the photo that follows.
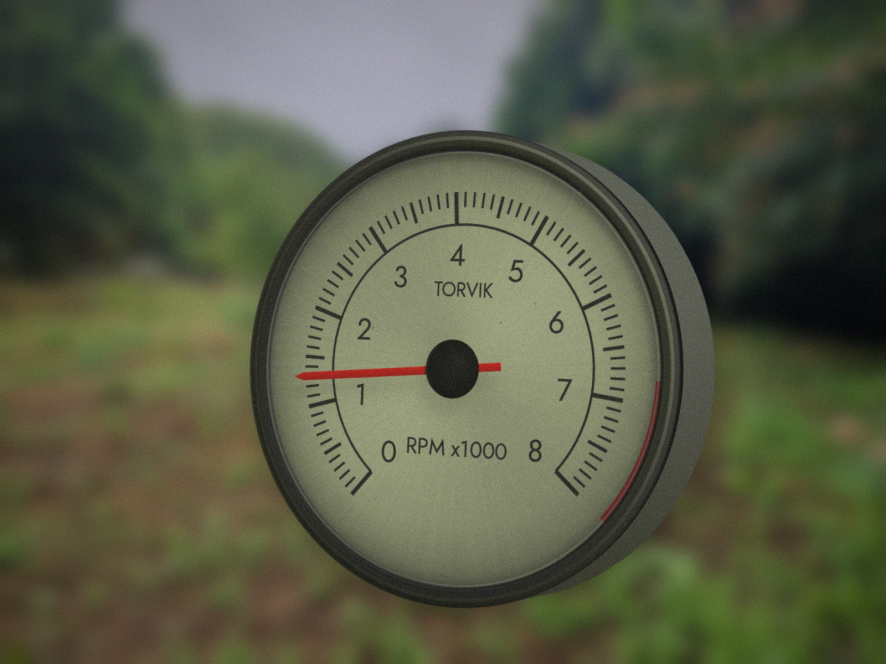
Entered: 1300 rpm
